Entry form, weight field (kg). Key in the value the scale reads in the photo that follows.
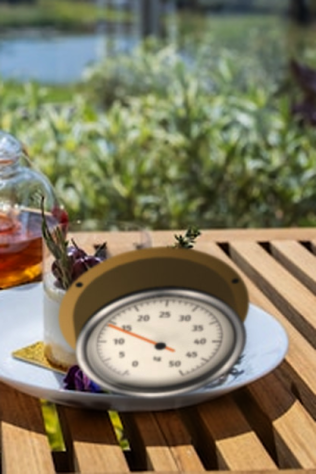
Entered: 15 kg
